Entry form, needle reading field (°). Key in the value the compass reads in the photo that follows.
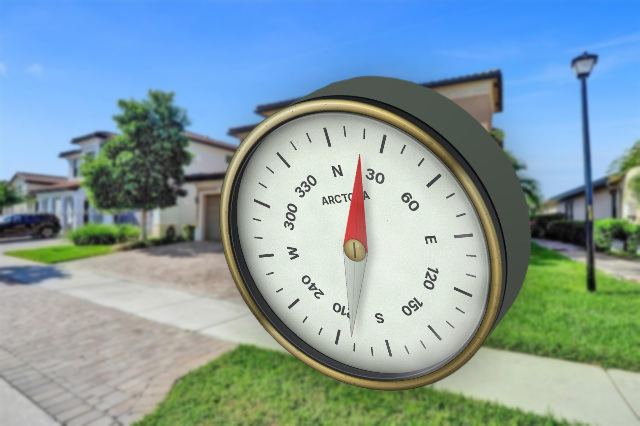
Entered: 20 °
